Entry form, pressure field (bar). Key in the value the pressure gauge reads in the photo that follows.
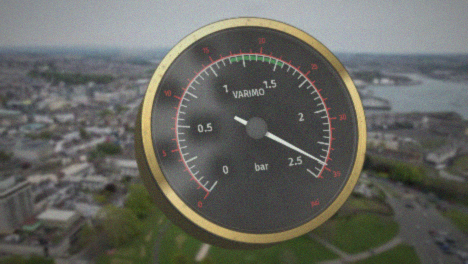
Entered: 2.4 bar
